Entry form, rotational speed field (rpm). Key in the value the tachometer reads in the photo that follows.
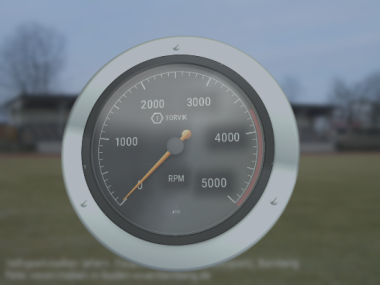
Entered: 0 rpm
